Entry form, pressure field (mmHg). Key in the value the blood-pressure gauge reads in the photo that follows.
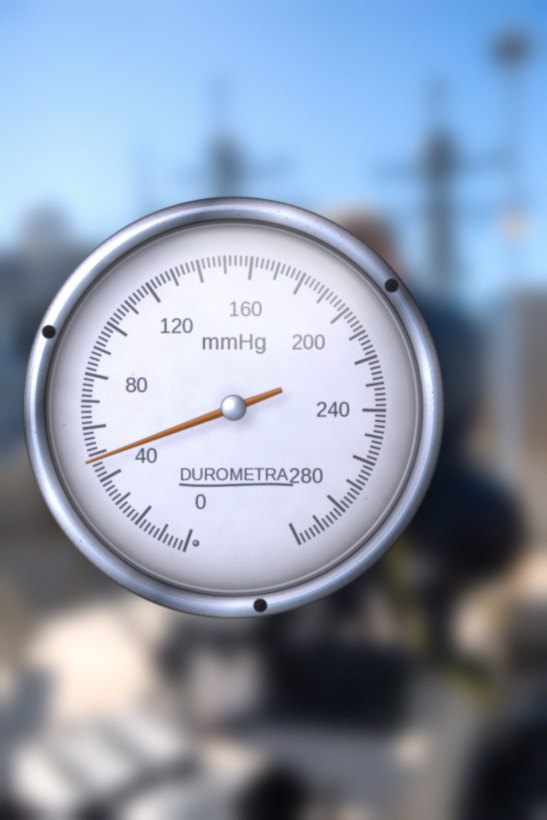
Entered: 48 mmHg
